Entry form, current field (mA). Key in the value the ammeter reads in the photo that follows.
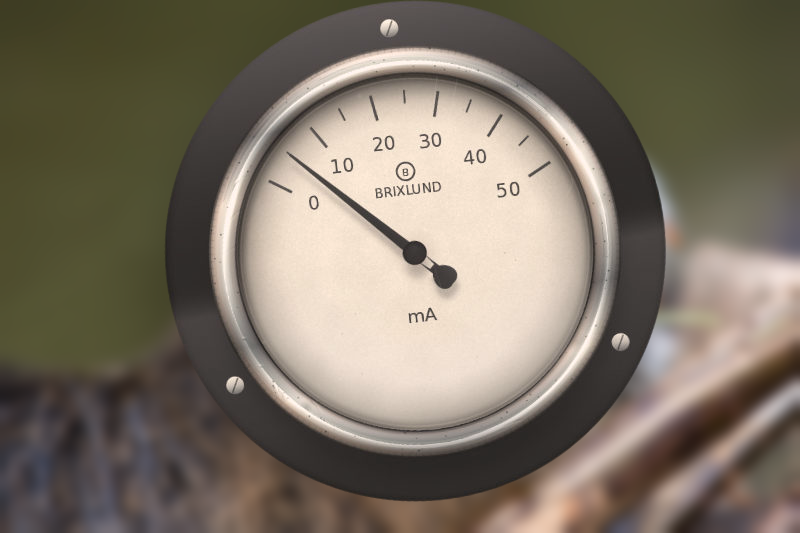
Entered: 5 mA
